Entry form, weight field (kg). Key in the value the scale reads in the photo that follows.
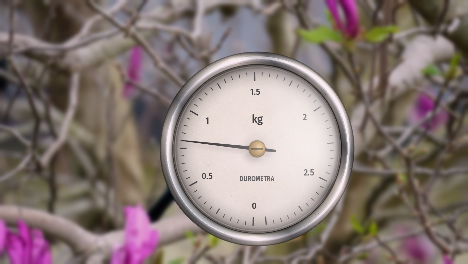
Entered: 0.8 kg
